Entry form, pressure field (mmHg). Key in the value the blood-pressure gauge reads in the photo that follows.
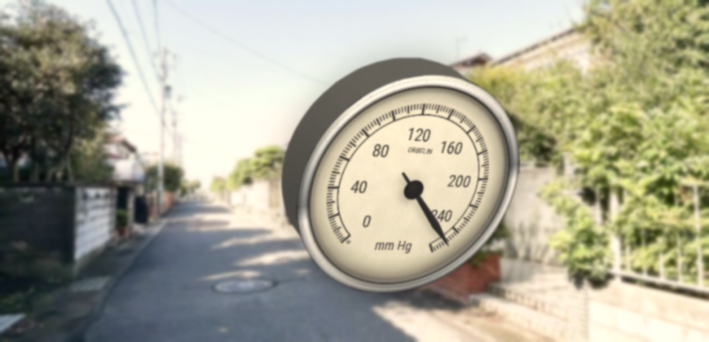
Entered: 250 mmHg
